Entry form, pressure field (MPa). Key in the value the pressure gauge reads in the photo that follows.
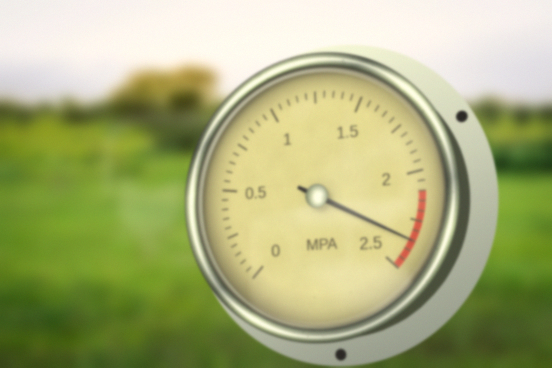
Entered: 2.35 MPa
